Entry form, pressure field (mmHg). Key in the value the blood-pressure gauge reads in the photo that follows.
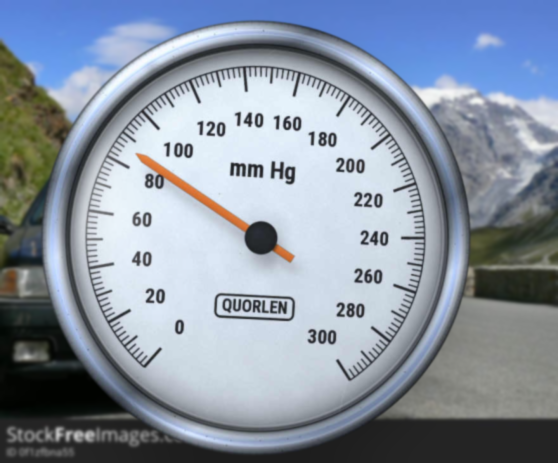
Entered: 86 mmHg
